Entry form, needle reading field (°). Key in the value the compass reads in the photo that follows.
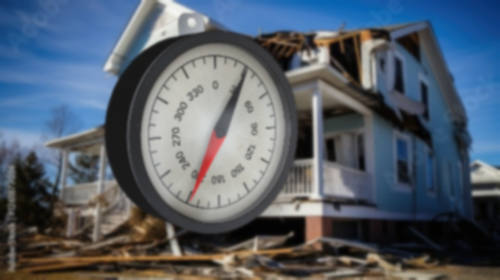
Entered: 210 °
